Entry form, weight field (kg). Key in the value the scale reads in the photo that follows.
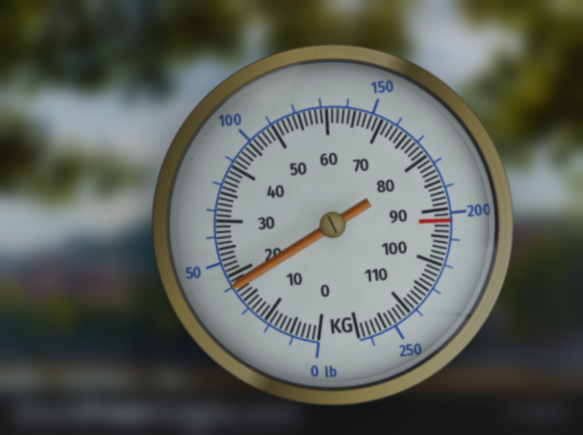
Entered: 18 kg
